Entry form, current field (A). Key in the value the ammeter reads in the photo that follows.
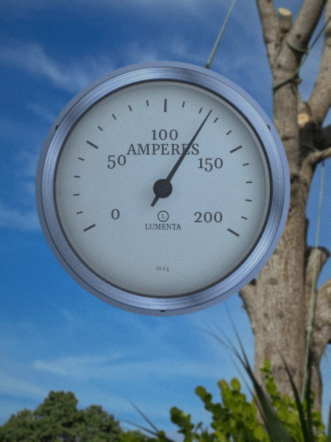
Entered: 125 A
